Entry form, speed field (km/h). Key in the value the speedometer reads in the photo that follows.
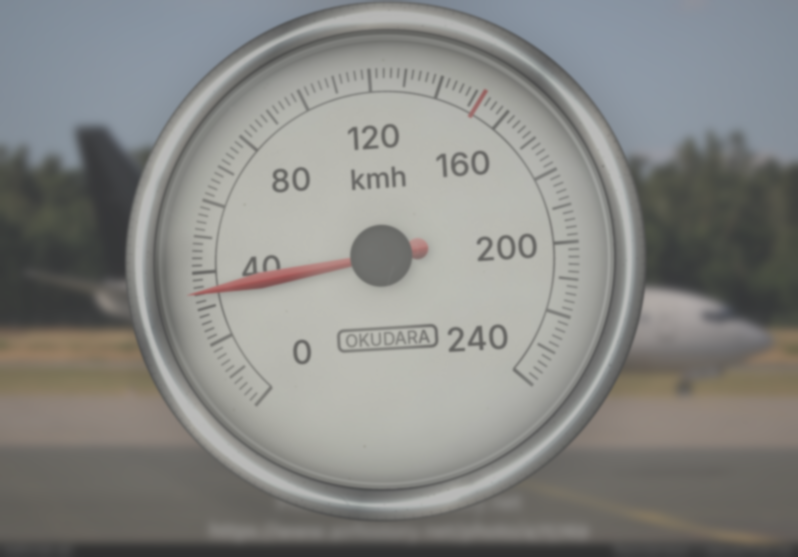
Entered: 34 km/h
